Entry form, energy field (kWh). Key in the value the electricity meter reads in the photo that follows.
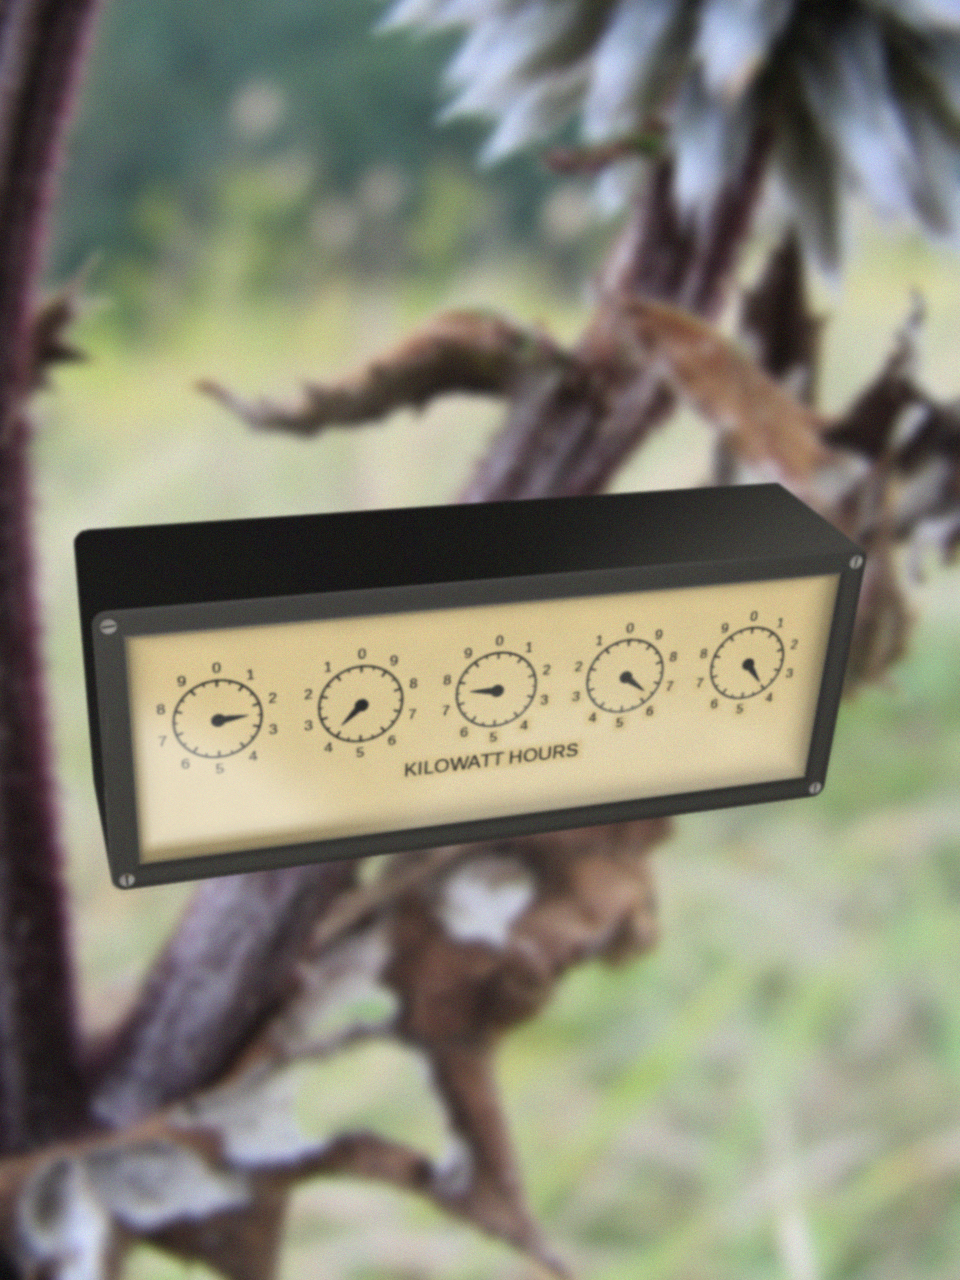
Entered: 23764 kWh
